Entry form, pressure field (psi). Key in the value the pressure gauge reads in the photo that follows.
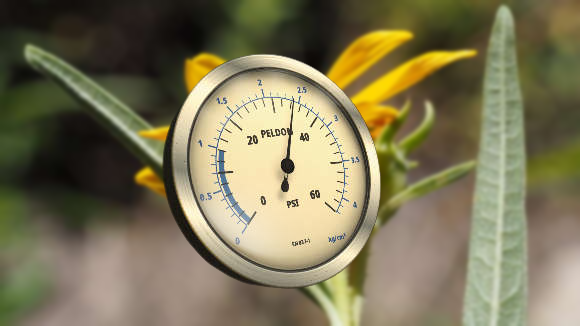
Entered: 34 psi
